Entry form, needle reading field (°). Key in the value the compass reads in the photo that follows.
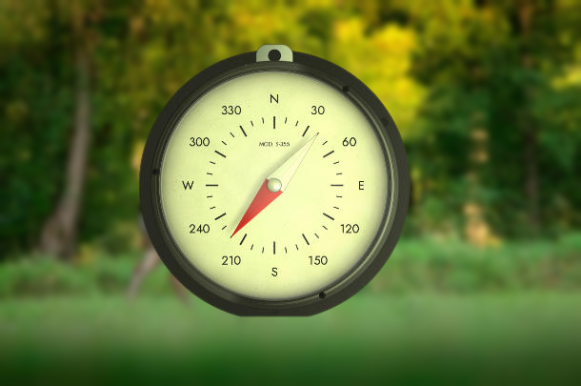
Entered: 220 °
